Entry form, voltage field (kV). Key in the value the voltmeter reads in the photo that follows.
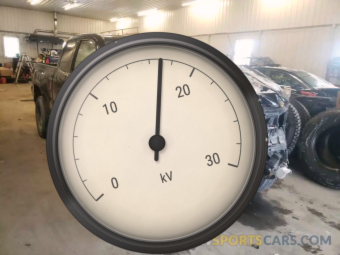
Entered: 17 kV
